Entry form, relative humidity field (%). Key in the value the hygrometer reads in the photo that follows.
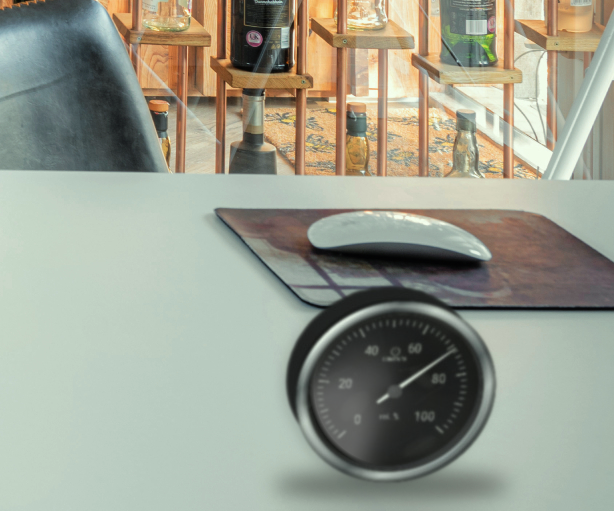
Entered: 70 %
